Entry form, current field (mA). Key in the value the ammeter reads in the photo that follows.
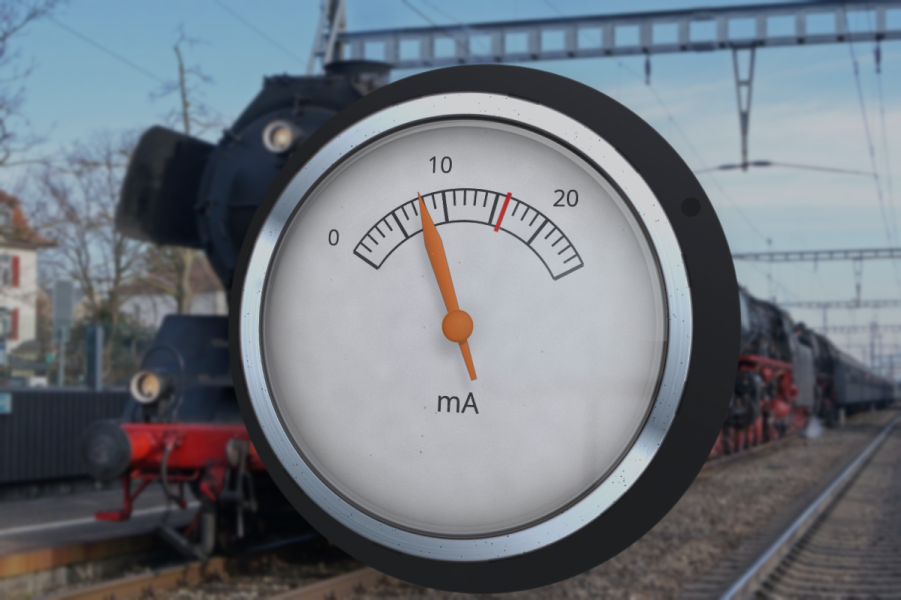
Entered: 8 mA
